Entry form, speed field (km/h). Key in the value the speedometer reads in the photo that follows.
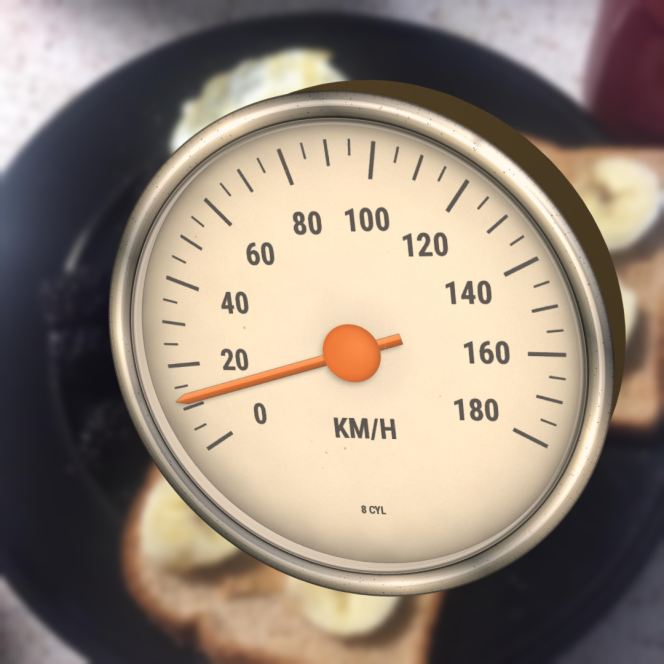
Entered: 12.5 km/h
